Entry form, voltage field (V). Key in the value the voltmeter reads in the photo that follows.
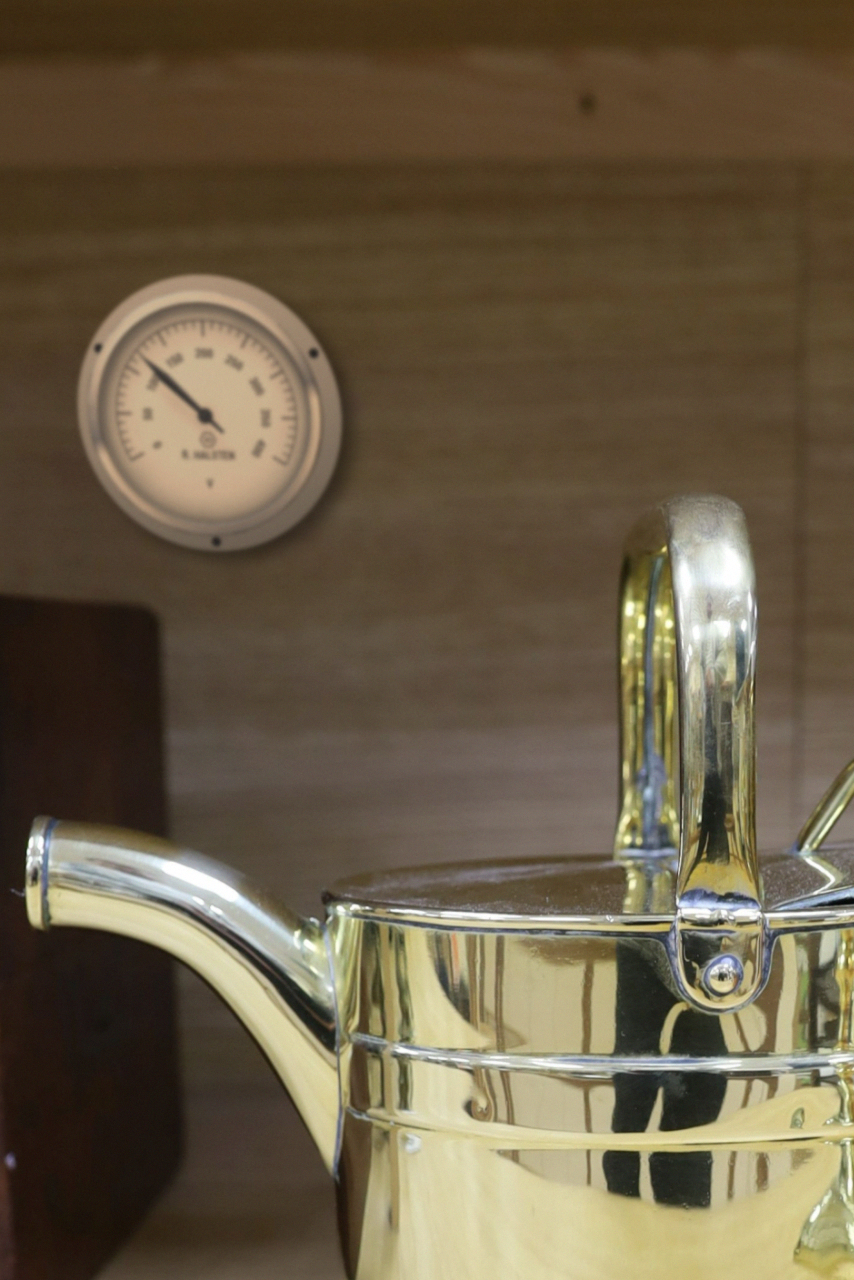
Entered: 120 V
